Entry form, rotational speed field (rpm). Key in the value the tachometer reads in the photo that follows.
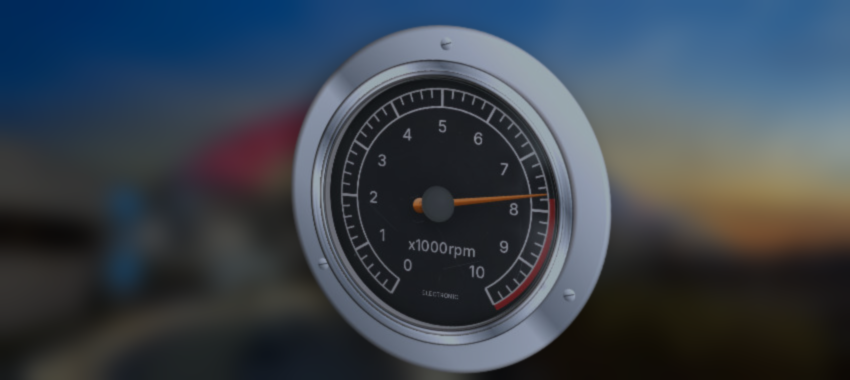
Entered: 7700 rpm
